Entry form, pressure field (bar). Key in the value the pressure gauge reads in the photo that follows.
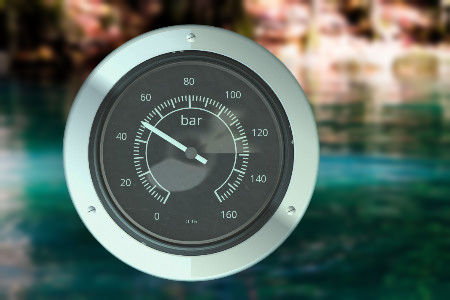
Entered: 50 bar
